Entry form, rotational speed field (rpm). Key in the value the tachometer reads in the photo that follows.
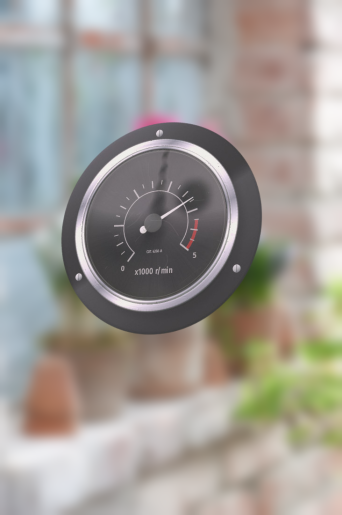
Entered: 3750 rpm
